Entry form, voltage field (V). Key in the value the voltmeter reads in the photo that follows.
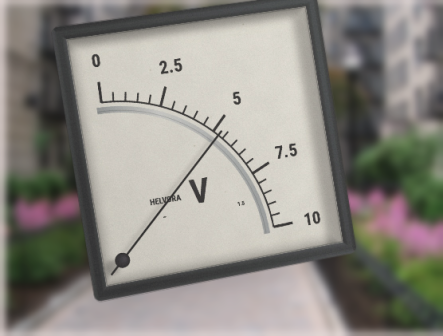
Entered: 5.25 V
